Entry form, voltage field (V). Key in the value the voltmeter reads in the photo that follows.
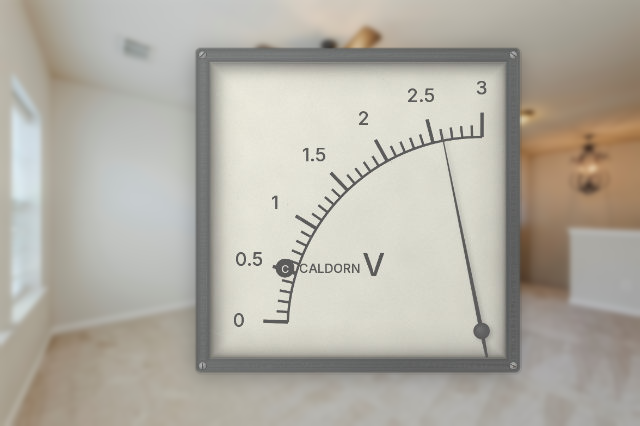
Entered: 2.6 V
